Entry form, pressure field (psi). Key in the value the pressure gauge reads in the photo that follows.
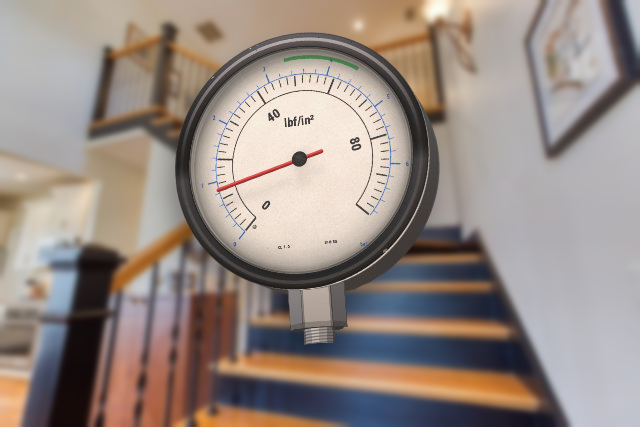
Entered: 12 psi
